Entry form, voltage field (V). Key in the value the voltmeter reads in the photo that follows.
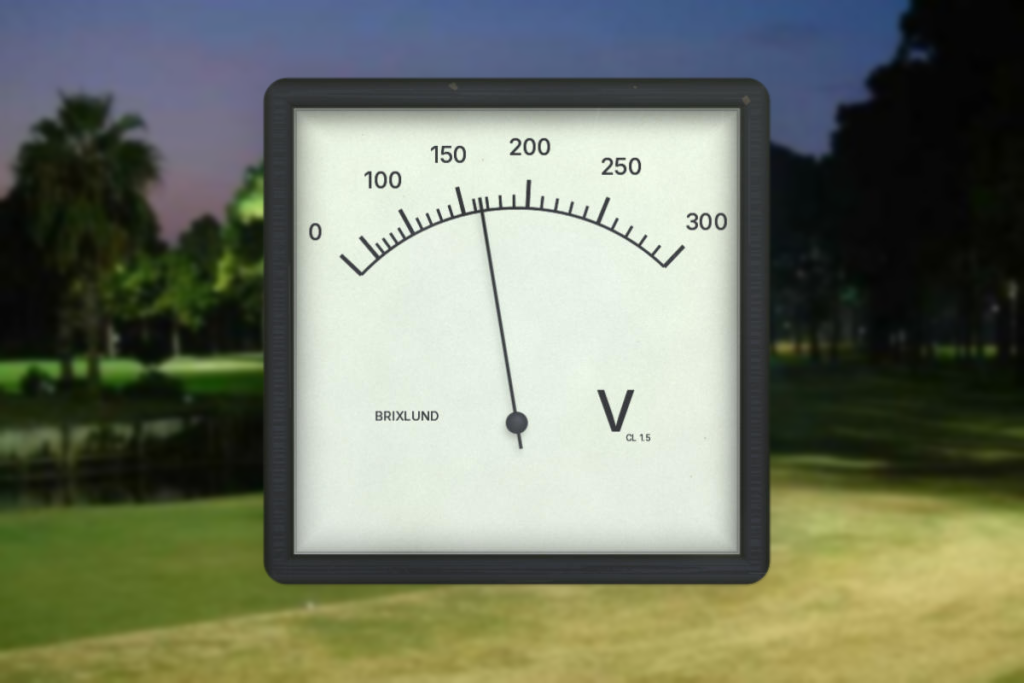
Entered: 165 V
